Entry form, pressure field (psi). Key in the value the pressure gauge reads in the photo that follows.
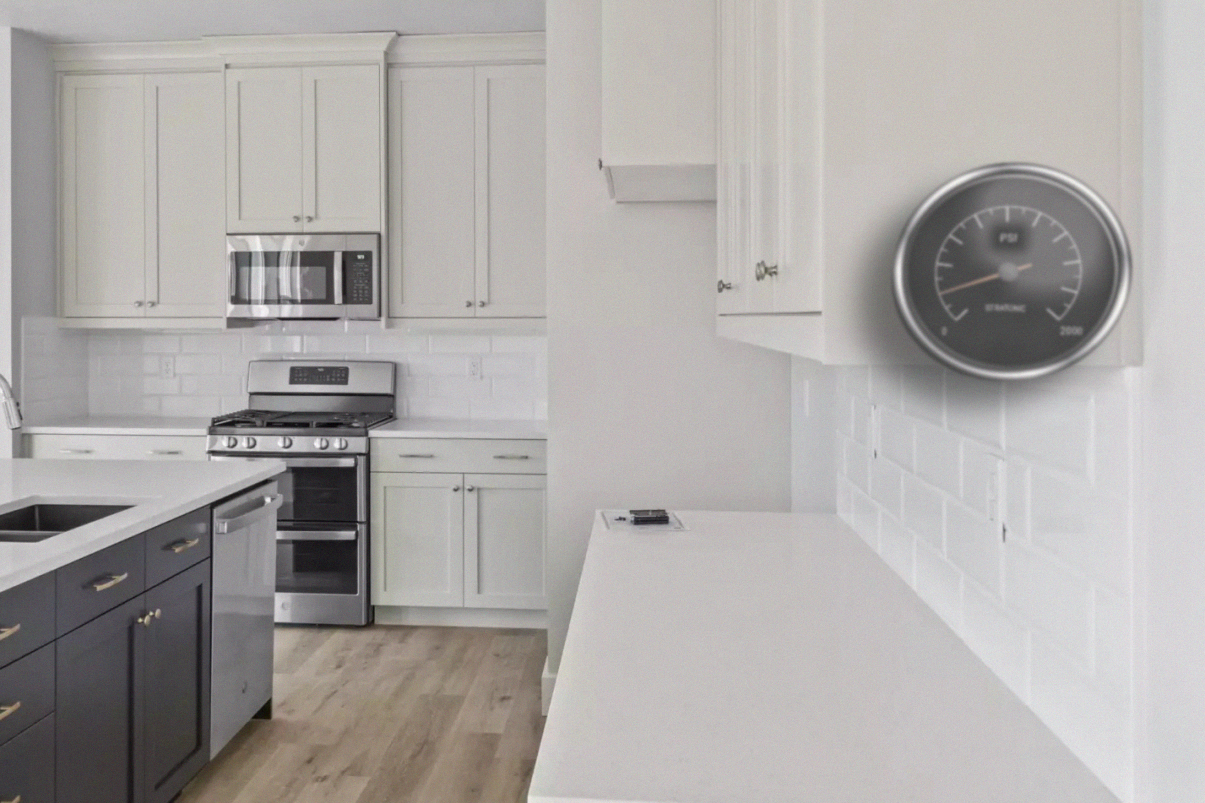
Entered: 200 psi
